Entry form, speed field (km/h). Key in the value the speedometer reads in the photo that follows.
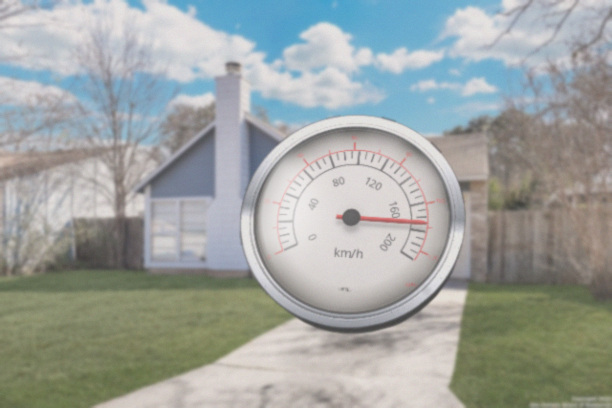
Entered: 175 km/h
